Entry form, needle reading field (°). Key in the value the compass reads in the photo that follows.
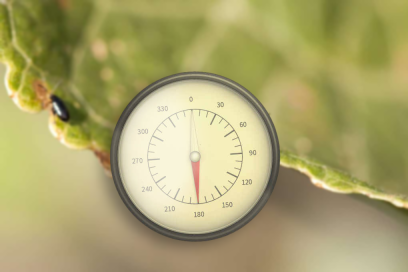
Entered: 180 °
